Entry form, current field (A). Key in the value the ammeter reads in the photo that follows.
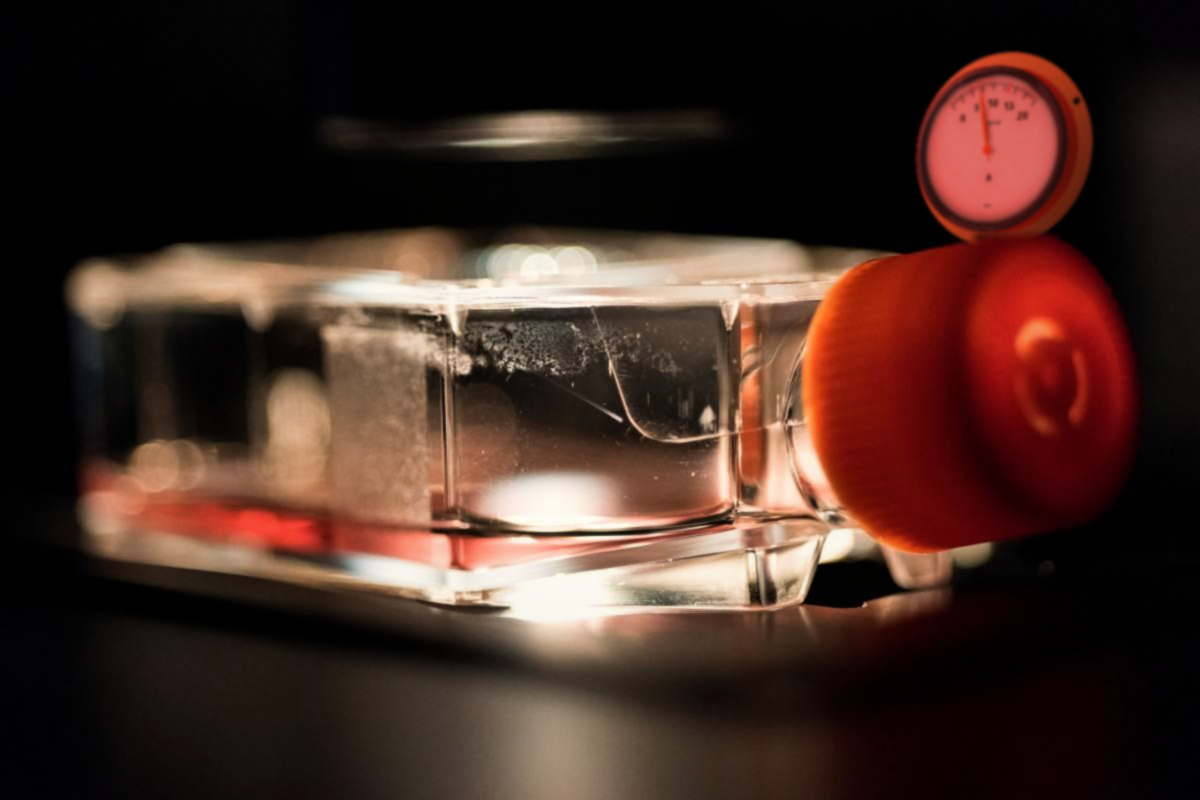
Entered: 7.5 A
